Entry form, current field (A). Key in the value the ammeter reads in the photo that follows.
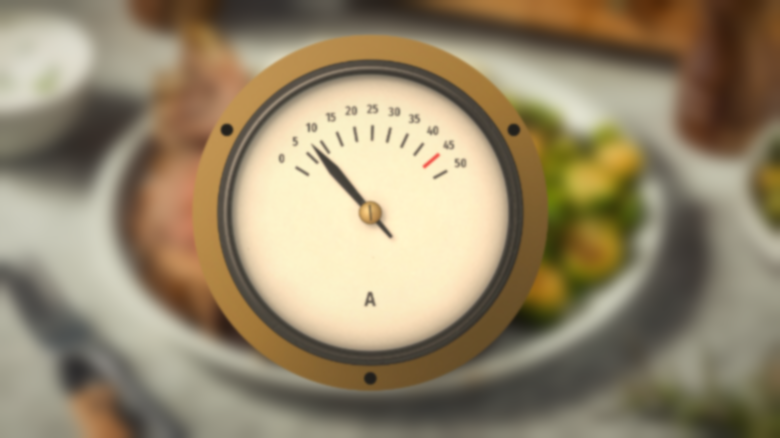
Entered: 7.5 A
